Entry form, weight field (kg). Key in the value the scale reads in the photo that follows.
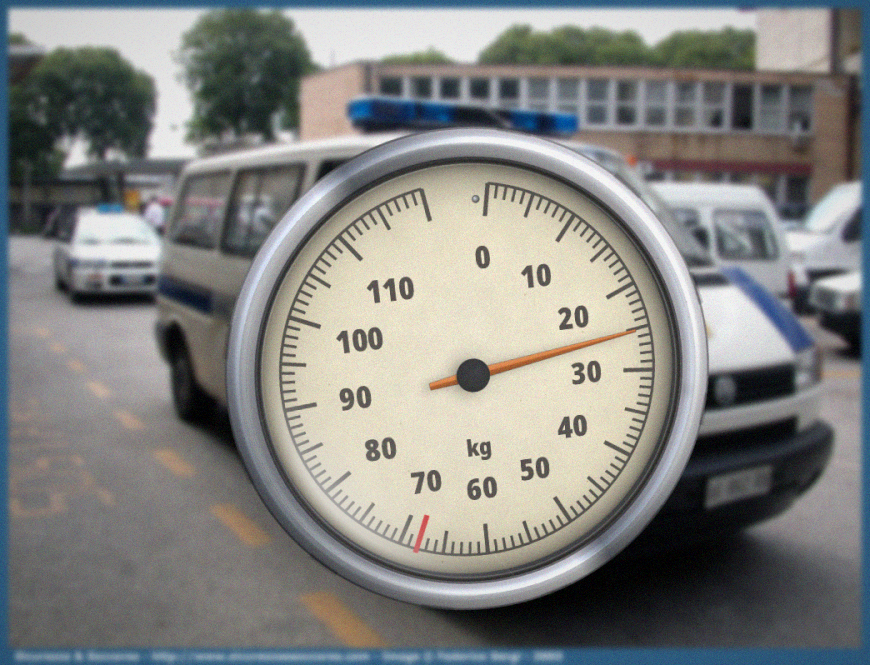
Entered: 25 kg
